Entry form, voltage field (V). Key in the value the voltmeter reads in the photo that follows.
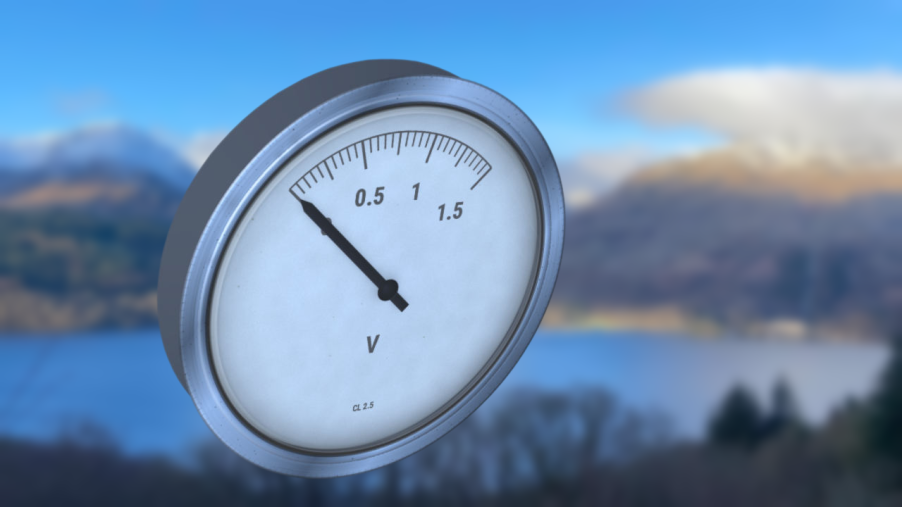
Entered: 0 V
